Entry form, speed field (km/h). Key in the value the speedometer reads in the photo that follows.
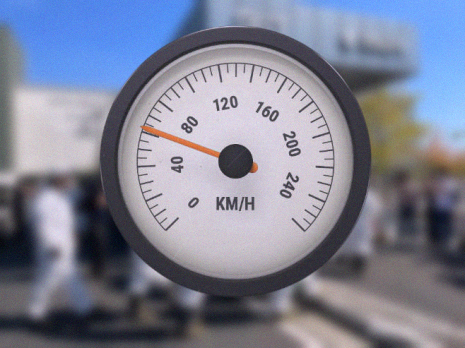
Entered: 62.5 km/h
